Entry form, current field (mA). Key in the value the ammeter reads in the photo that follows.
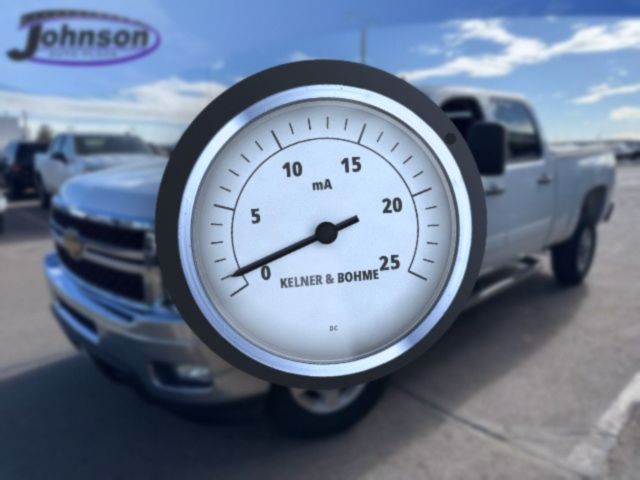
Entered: 1 mA
